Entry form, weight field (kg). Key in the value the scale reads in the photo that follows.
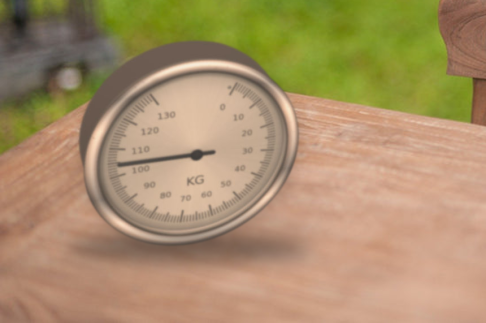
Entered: 105 kg
